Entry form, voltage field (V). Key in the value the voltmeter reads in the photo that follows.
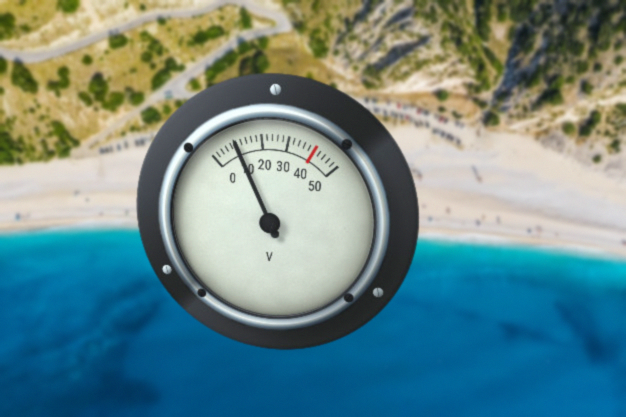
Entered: 10 V
